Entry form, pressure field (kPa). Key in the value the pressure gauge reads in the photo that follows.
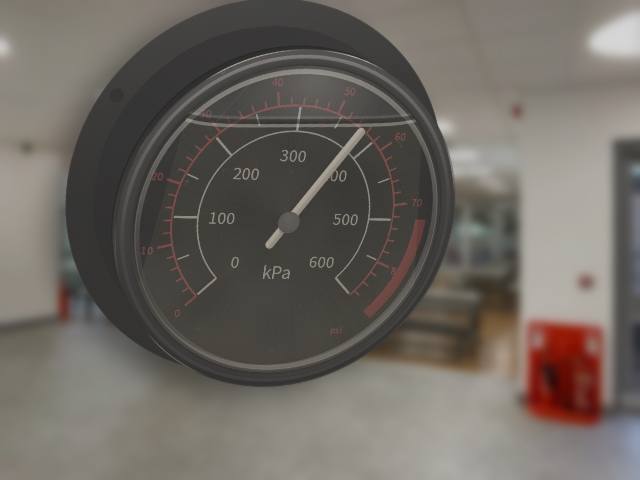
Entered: 375 kPa
